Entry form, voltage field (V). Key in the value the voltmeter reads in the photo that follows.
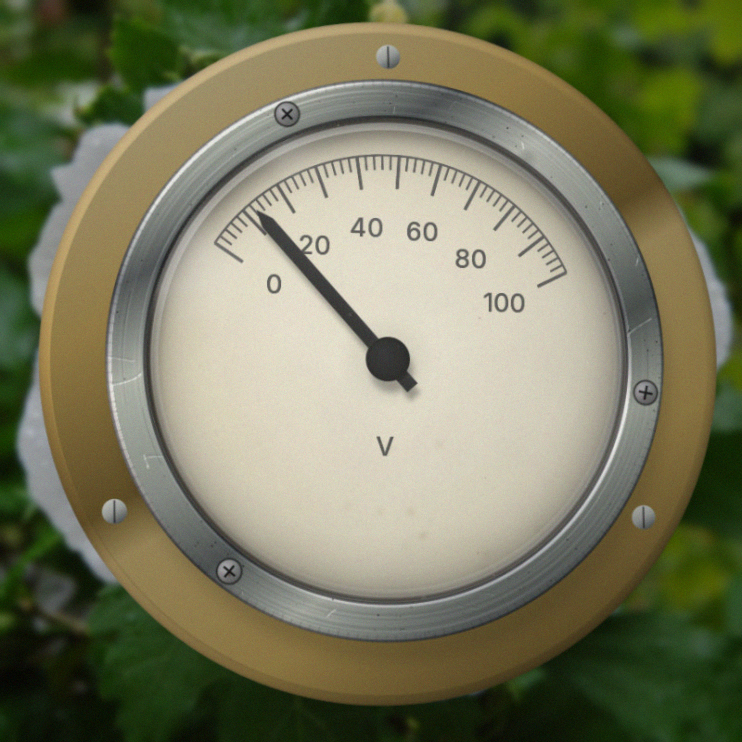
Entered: 12 V
